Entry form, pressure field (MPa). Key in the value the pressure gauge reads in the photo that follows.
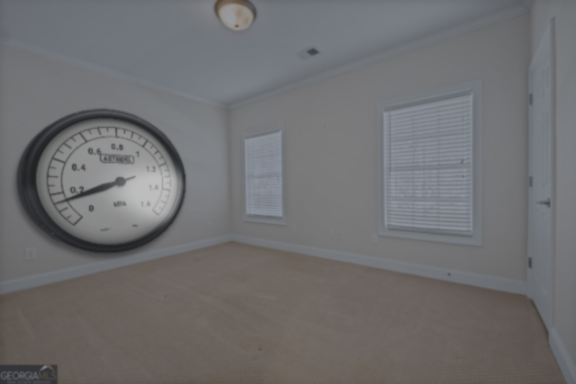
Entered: 0.15 MPa
